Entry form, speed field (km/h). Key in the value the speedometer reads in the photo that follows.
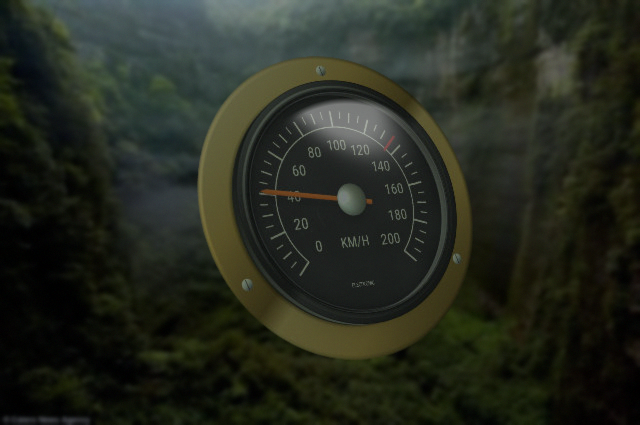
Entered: 40 km/h
